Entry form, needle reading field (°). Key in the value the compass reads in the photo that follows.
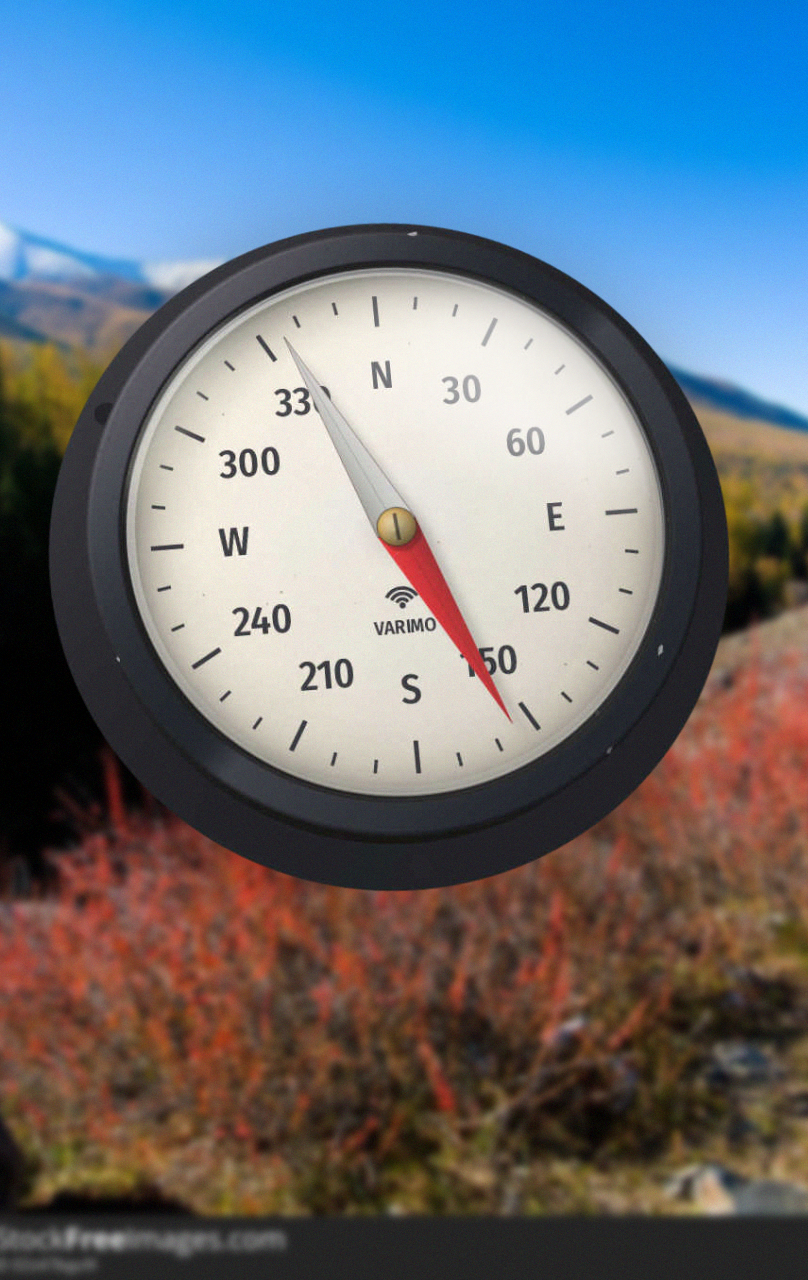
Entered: 155 °
